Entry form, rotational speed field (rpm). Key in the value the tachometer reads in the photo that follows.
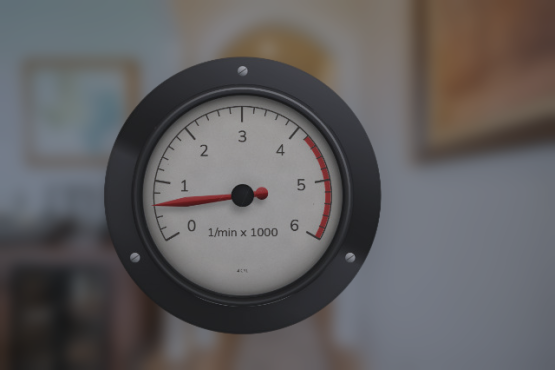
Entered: 600 rpm
